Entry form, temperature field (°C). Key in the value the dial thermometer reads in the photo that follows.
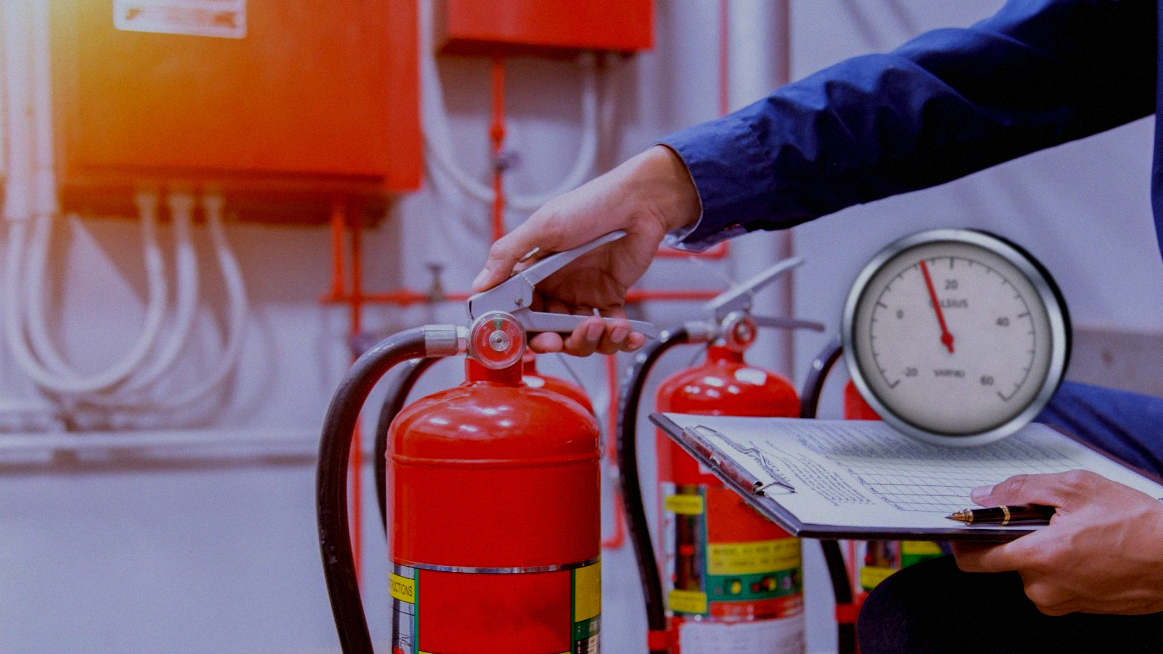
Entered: 14 °C
